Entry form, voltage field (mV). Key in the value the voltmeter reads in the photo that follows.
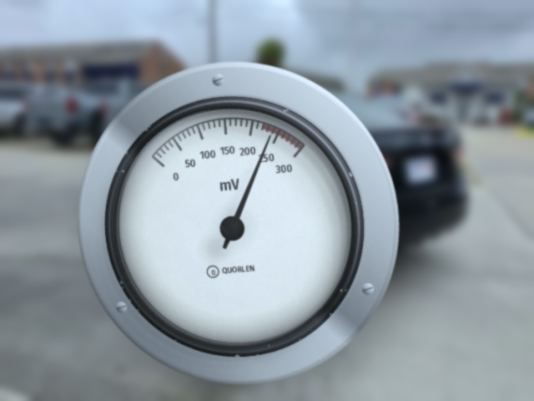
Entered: 240 mV
